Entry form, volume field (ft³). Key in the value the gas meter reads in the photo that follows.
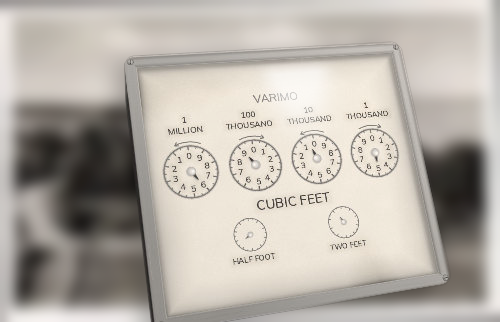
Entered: 590500 ft³
